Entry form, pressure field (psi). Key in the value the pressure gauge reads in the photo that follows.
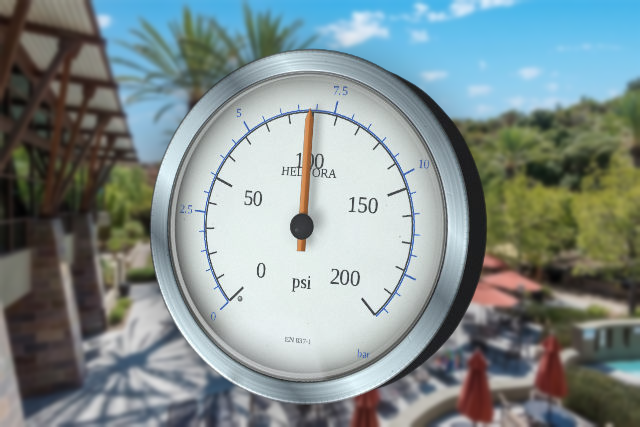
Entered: 100 psi
